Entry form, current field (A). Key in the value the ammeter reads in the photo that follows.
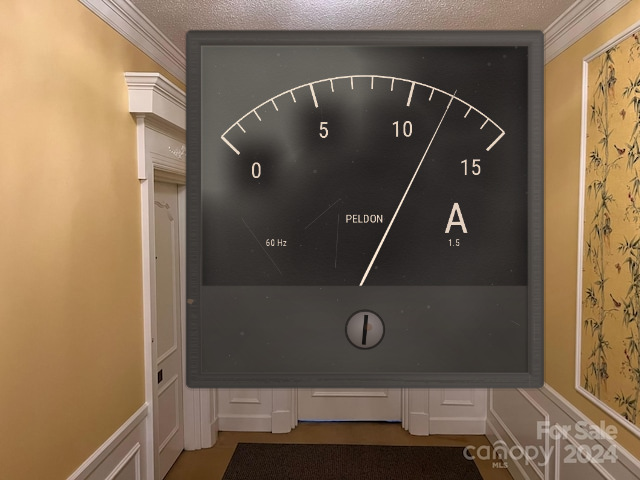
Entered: 12 A
